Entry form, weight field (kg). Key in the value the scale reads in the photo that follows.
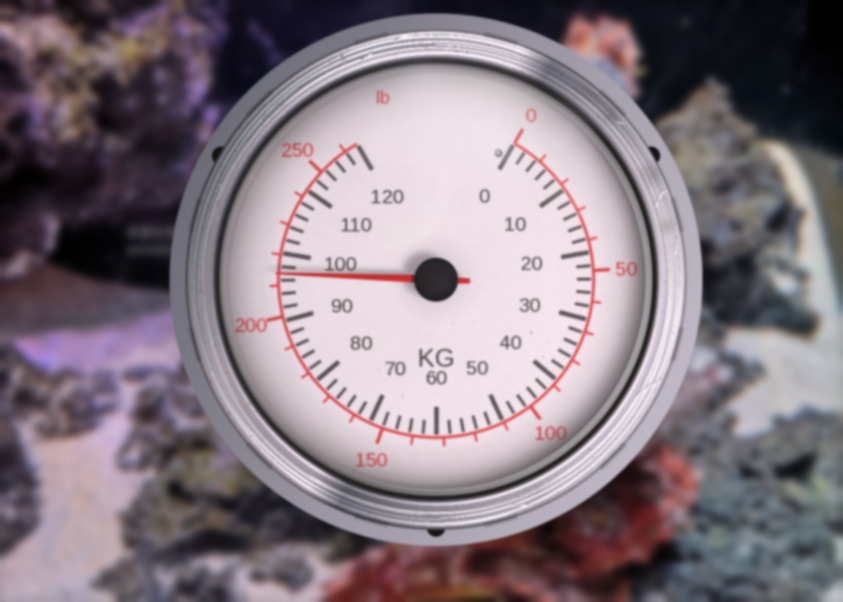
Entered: 97 kg
